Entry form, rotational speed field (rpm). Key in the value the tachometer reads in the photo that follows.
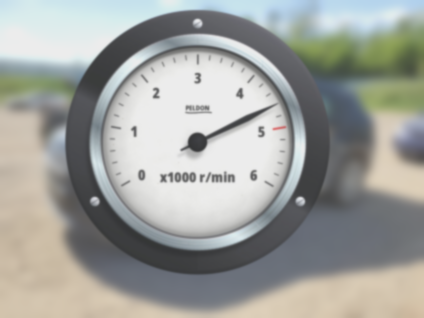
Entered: 4600 rpm
